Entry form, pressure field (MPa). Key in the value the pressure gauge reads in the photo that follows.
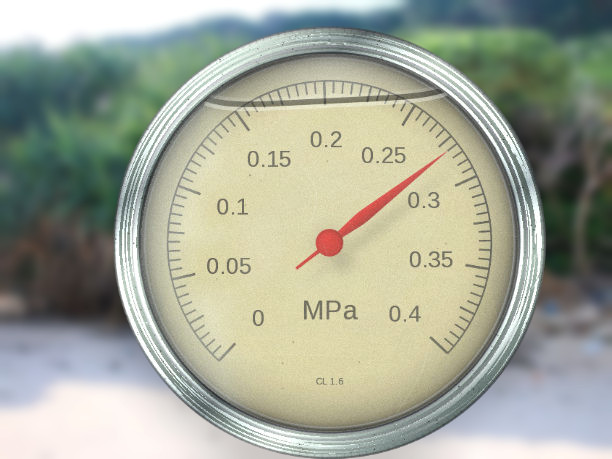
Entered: 0.28 MPa
